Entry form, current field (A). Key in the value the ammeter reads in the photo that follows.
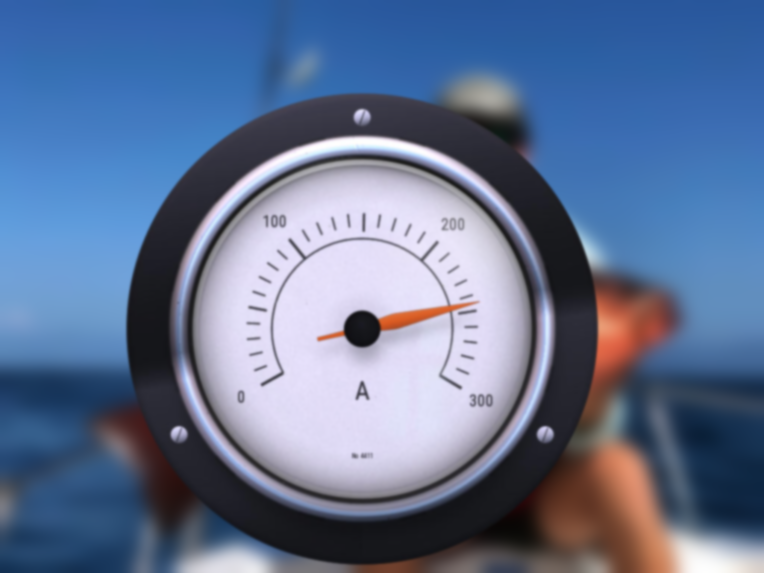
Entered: 245 A
